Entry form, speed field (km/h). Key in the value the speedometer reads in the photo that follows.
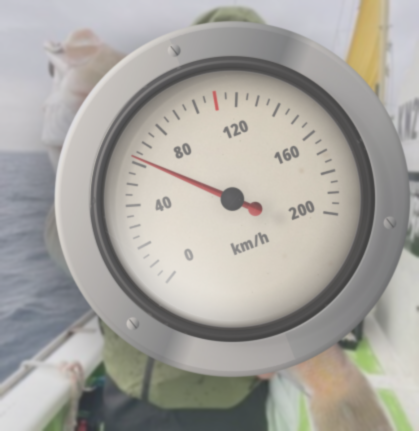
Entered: 62.5 km/h
